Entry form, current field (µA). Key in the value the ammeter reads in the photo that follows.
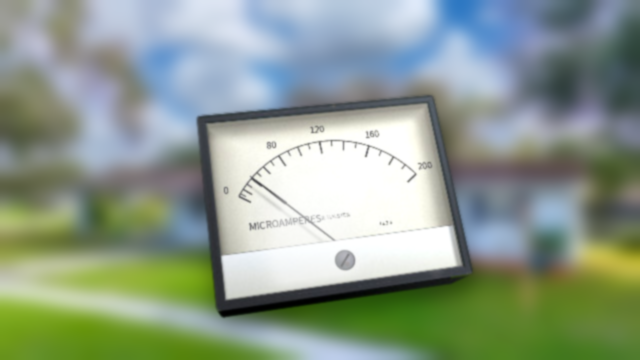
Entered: 40 µA
